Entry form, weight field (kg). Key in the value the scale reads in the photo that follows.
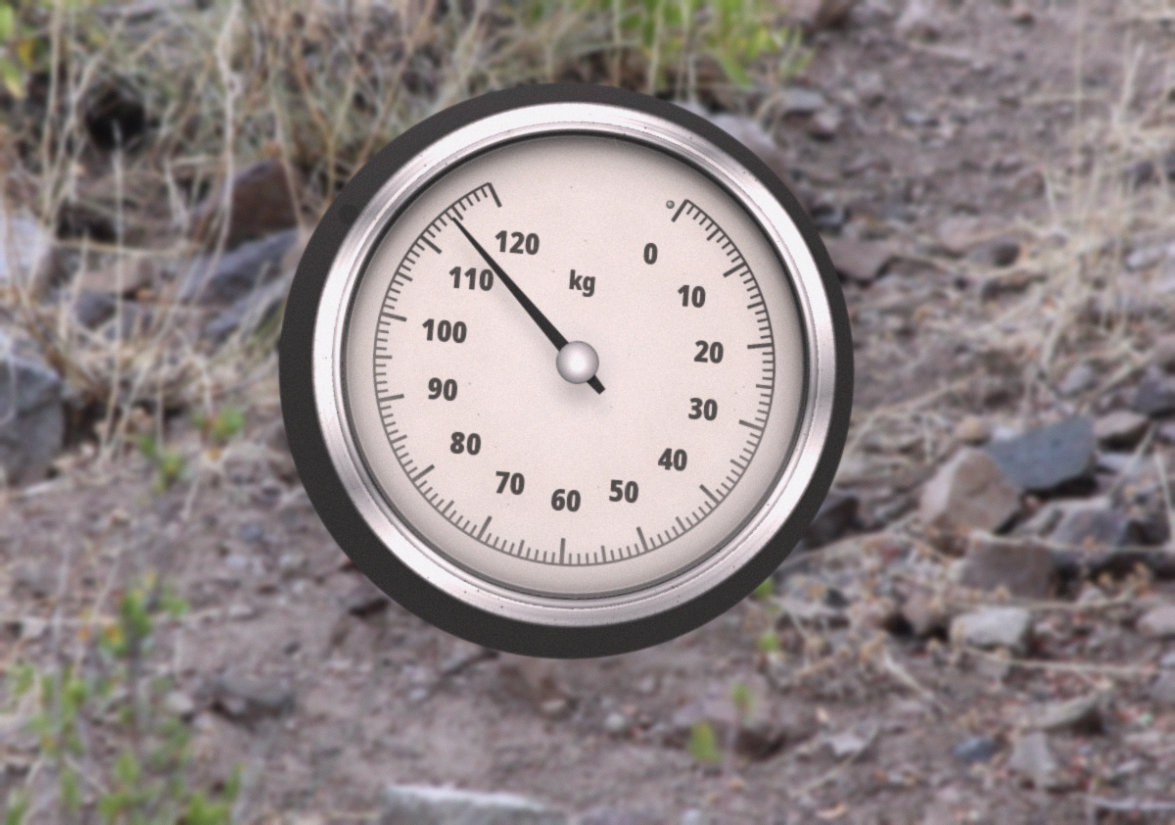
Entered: 114 kg
